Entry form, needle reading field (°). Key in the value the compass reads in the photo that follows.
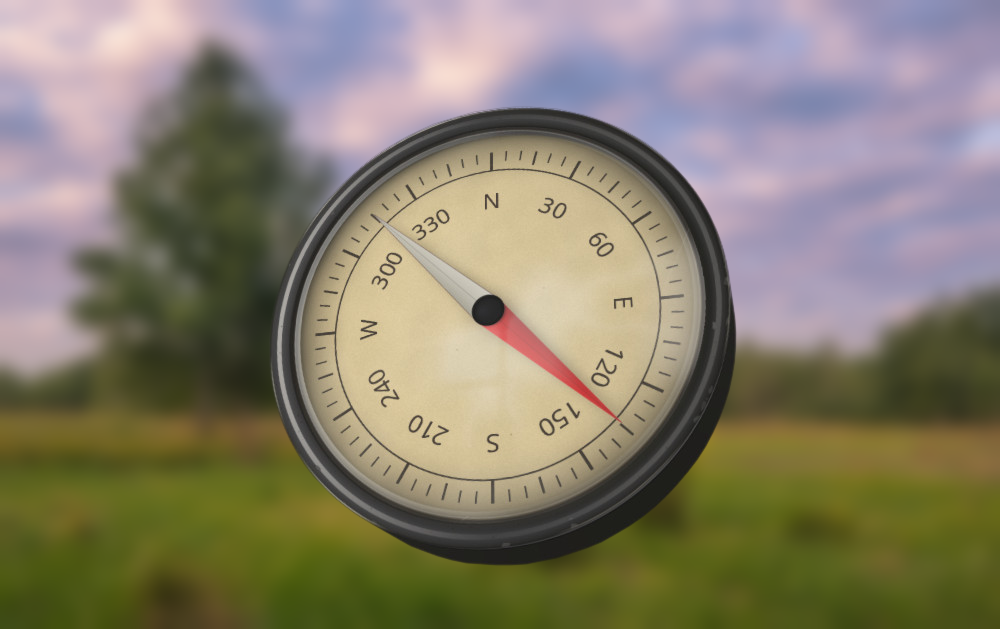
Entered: 135 °
